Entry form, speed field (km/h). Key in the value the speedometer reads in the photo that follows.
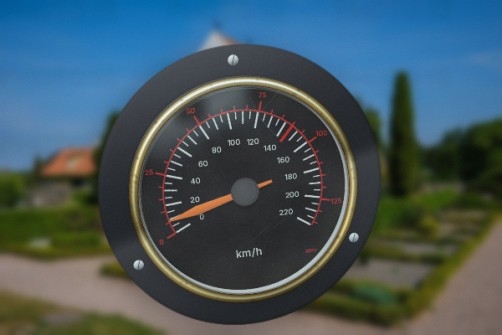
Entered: 10 km/h
